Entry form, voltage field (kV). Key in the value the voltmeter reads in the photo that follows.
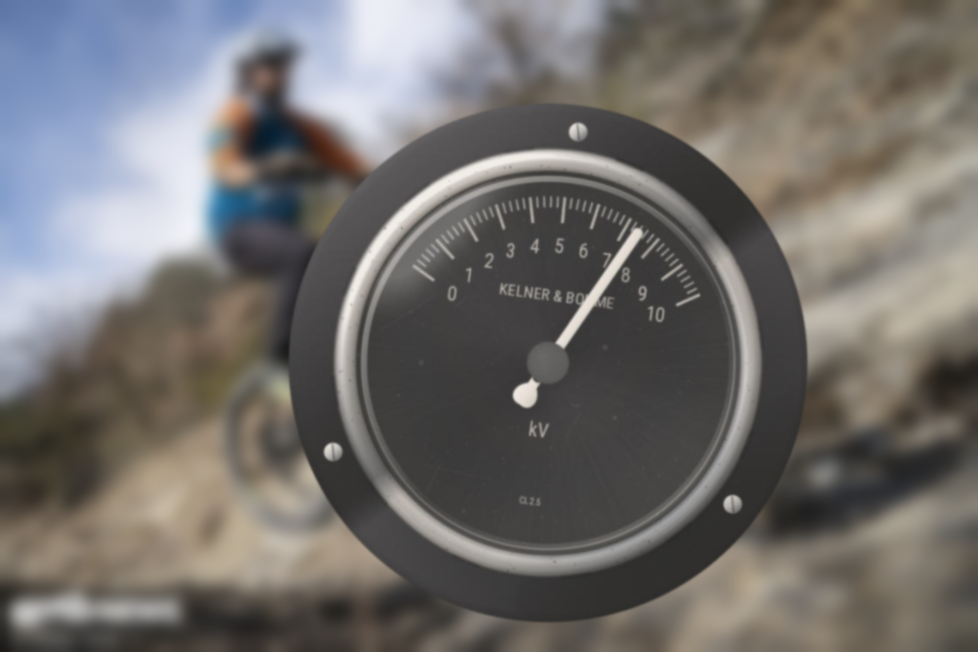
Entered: 7.4 kV
